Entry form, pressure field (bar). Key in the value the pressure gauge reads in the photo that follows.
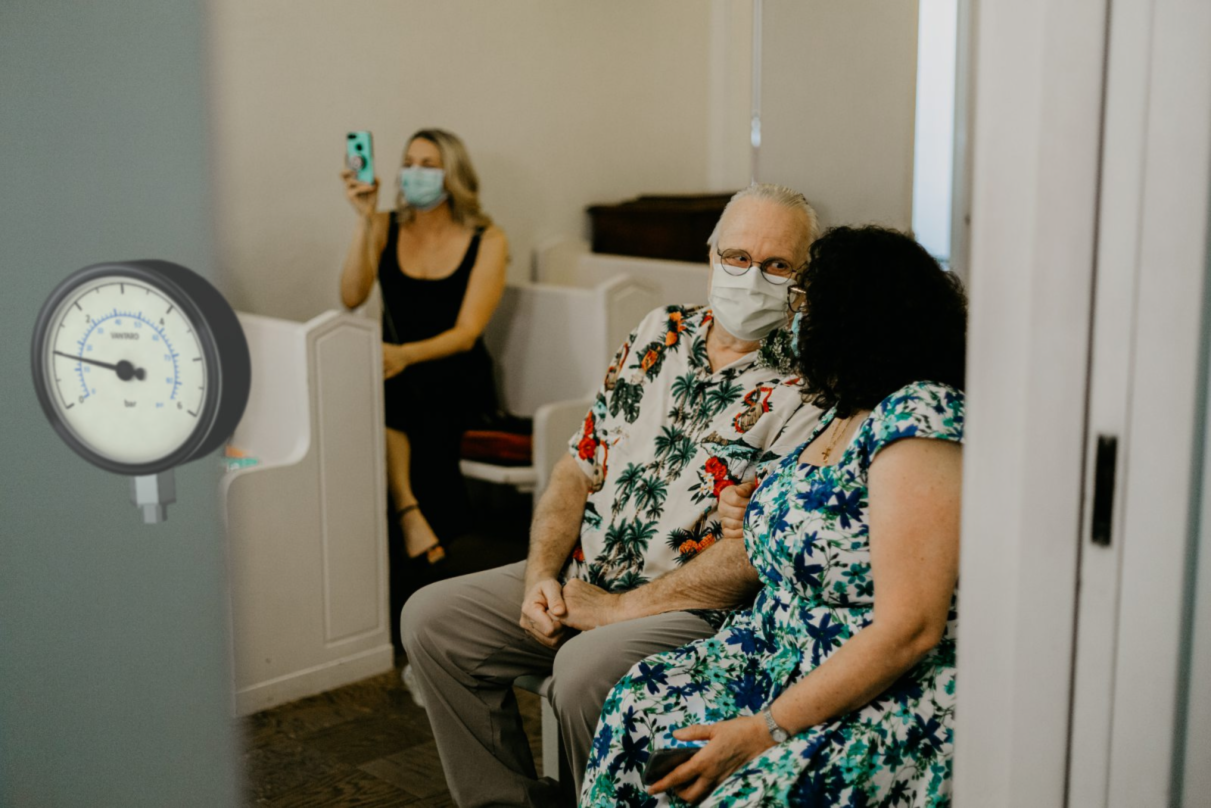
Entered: 1 bar
